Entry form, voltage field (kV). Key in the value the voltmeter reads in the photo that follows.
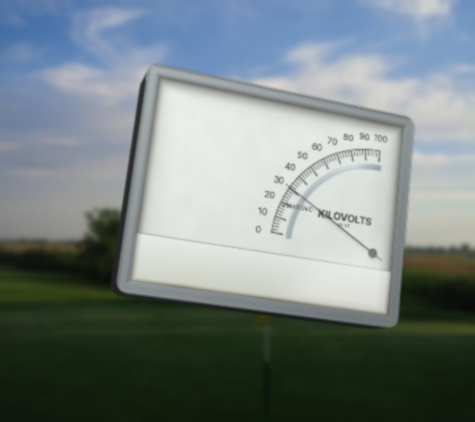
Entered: 30 kV
